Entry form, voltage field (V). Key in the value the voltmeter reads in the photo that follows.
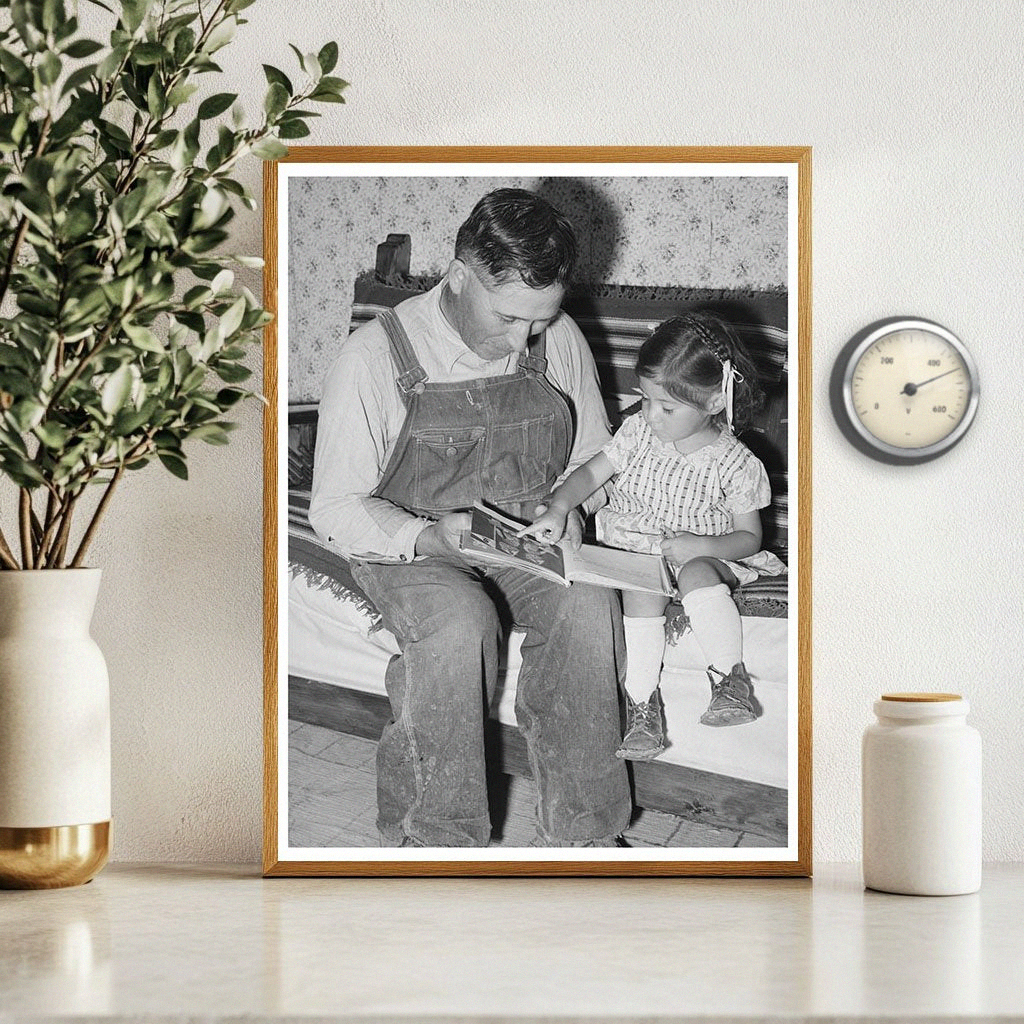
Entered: 460 V
